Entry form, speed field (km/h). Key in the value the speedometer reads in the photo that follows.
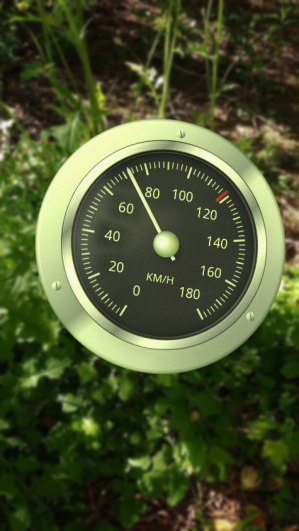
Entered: 72 km/h
